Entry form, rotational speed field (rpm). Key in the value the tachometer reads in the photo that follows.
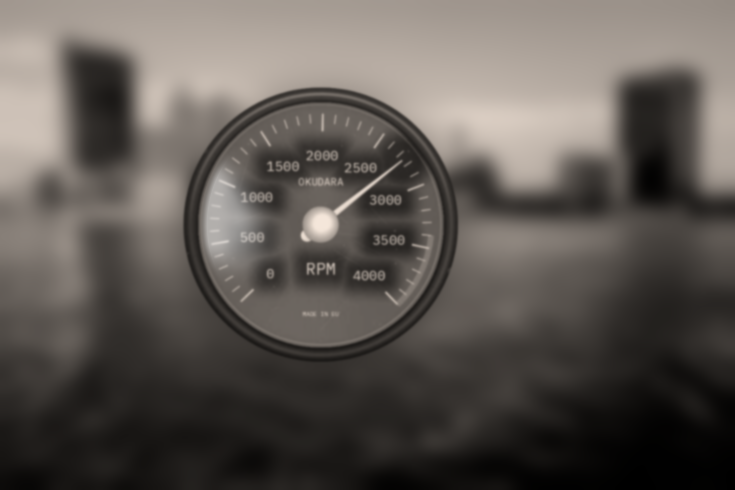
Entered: 2750 rpm
